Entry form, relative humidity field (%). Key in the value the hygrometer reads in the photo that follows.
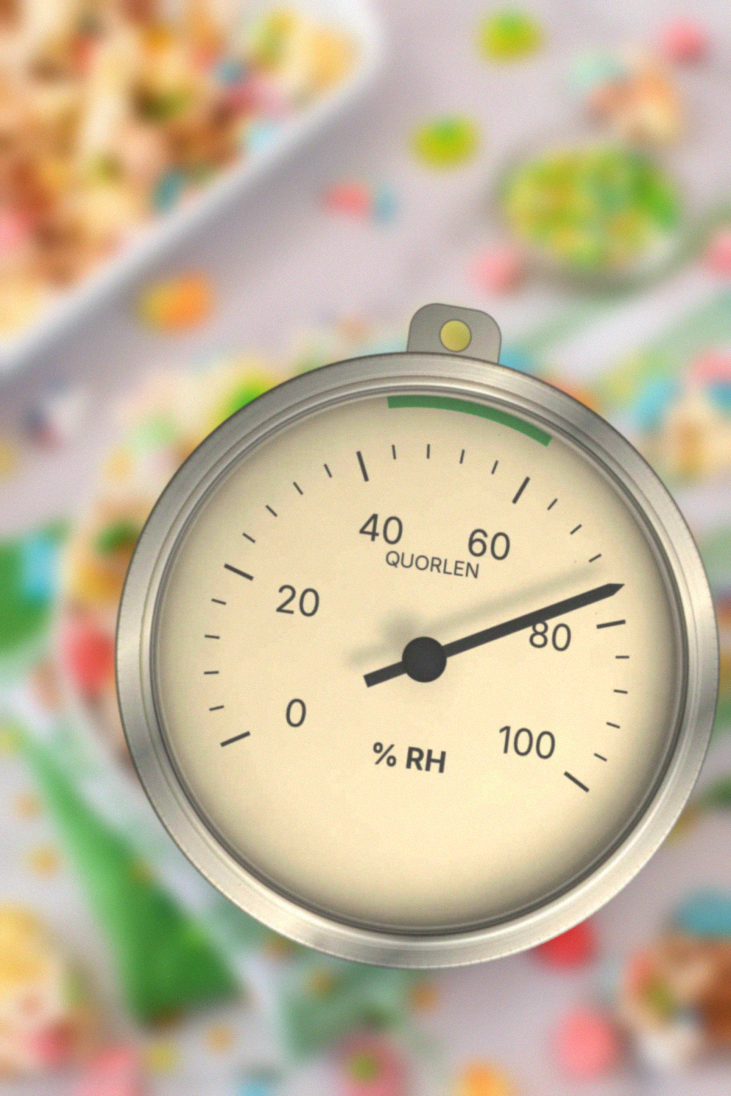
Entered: 76 %
